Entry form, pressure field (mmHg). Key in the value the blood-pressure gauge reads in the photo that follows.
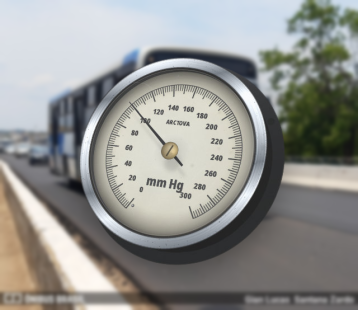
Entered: 100 mmHg
